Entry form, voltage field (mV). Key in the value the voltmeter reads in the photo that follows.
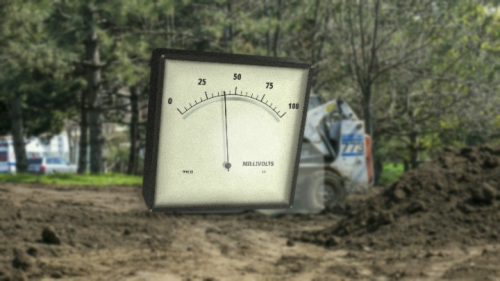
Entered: 40 mV
